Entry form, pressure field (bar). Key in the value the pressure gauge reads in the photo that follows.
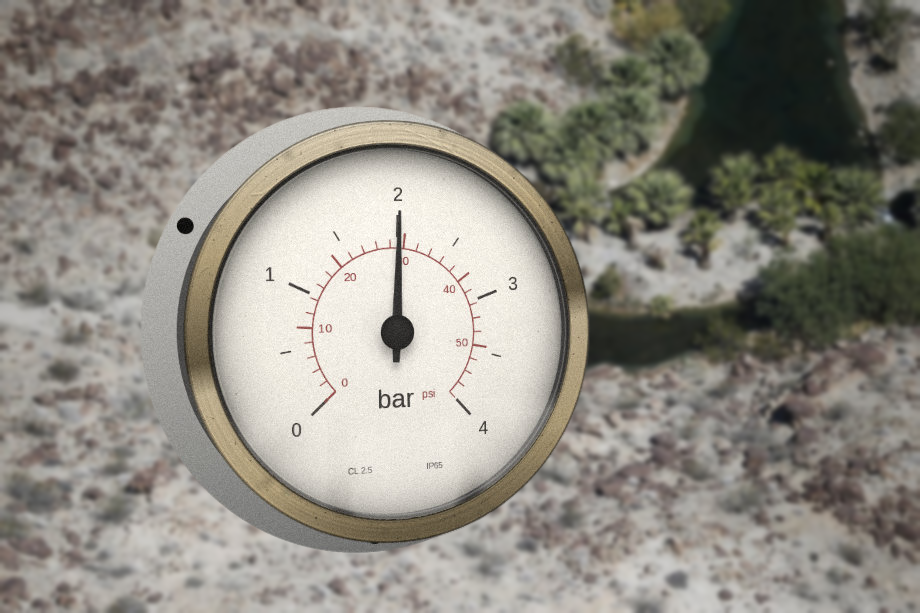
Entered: 2 bar
